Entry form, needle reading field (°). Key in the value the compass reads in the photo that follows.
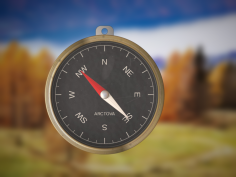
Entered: 315 °
